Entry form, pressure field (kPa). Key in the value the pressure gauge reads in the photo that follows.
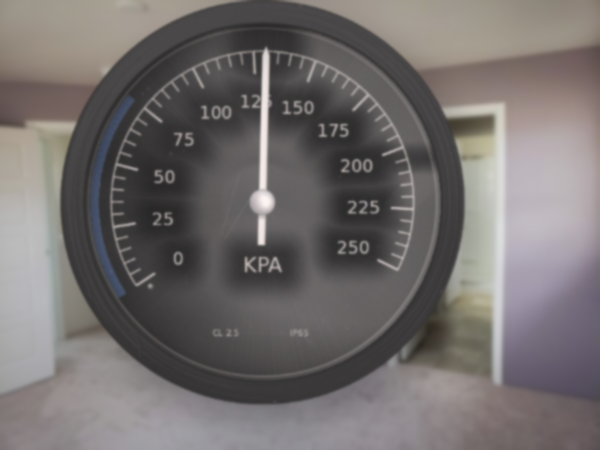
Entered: 130 kPa
